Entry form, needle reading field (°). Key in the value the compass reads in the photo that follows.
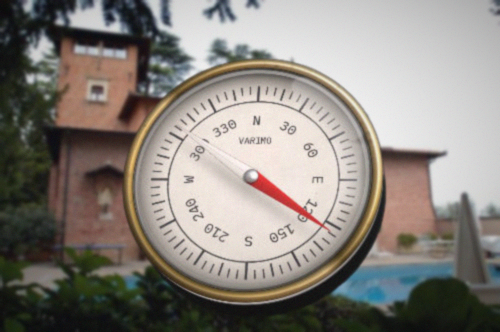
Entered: 125 °
